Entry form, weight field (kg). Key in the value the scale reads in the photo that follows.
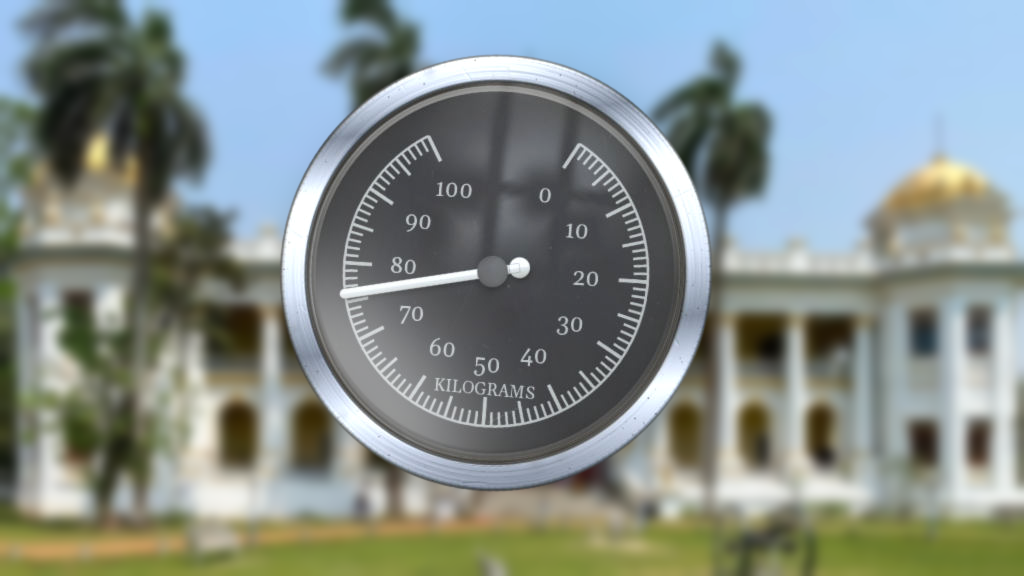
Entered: 76 kg
